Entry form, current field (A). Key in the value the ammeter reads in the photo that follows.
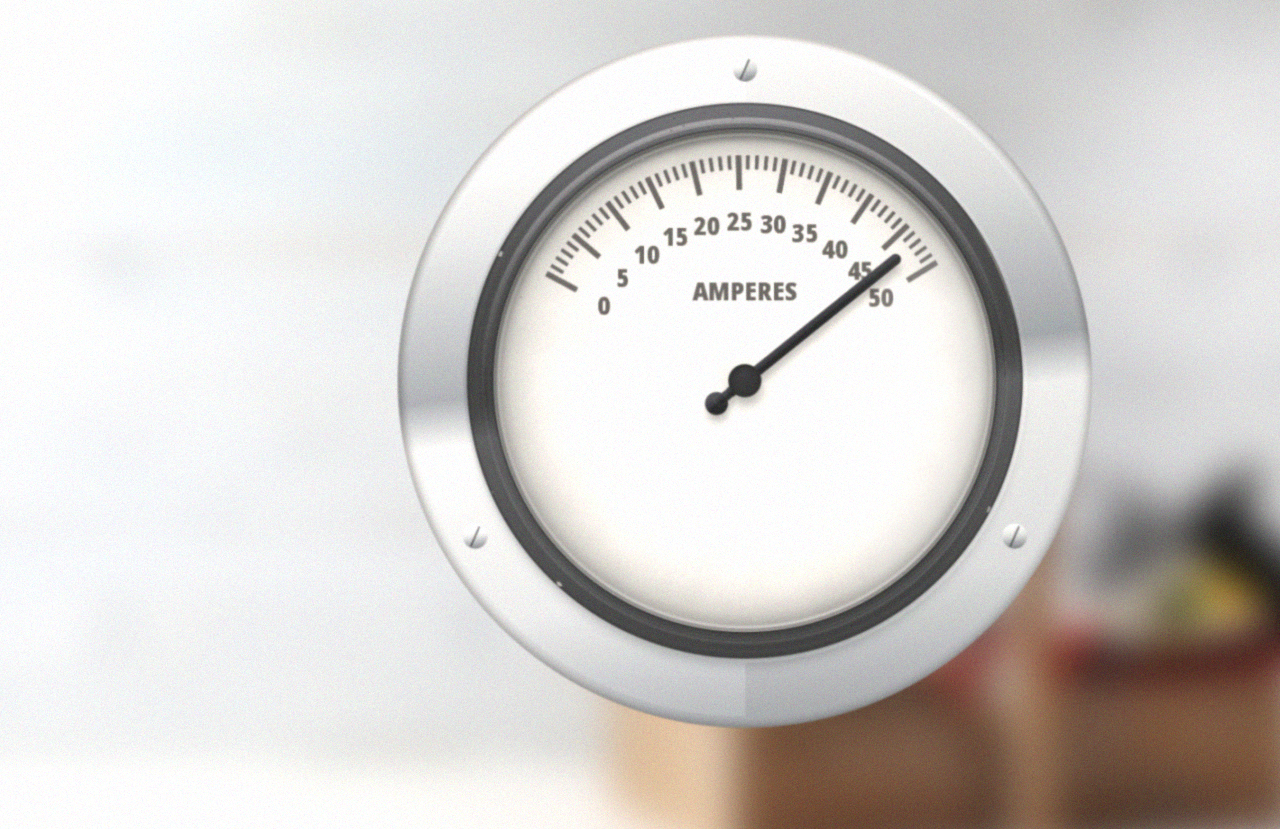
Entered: 47 A
